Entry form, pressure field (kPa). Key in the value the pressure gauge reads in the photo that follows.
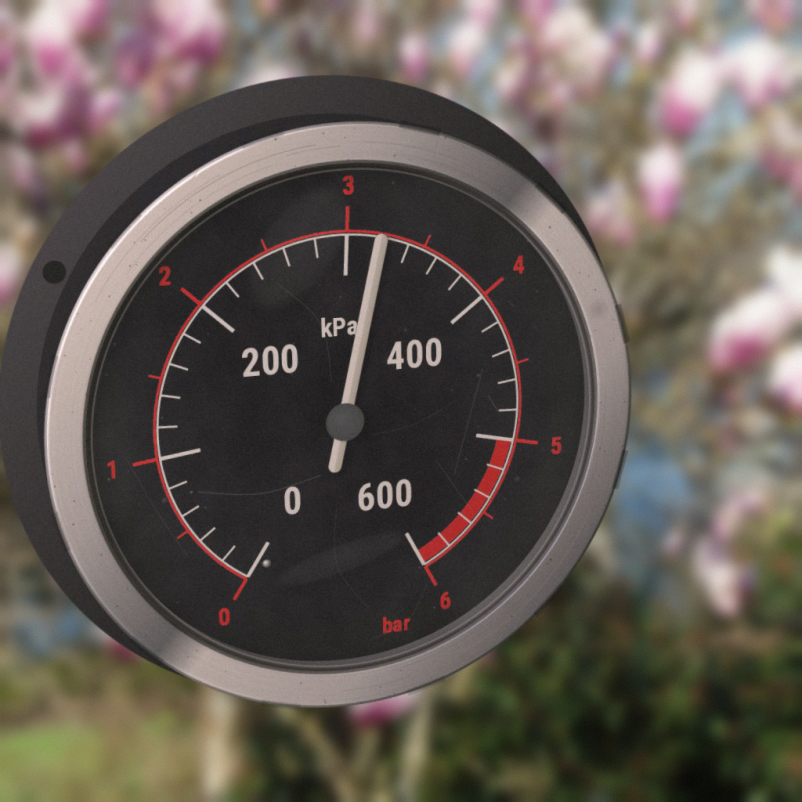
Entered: 320 kPa
